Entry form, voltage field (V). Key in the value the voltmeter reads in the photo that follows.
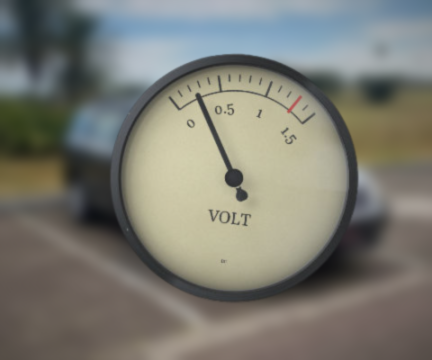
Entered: 0.25 V
